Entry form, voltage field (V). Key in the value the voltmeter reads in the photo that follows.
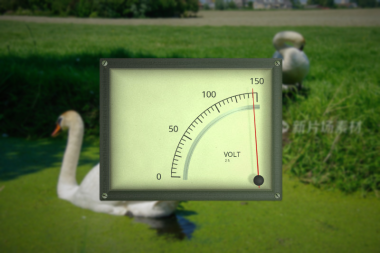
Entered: 145 V
